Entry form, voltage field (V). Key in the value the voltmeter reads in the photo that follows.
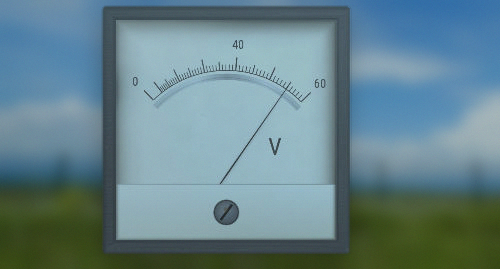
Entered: 55 V
